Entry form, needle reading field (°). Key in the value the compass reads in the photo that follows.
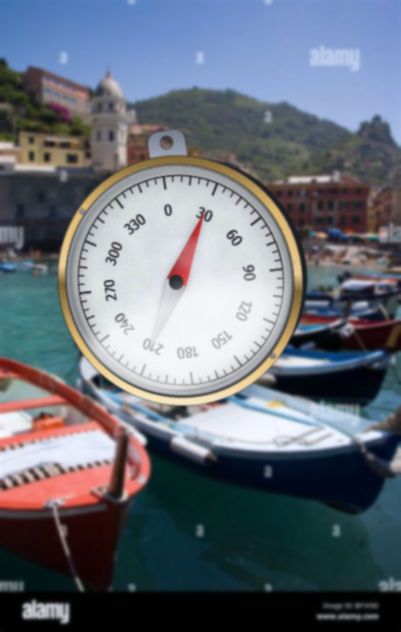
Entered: 30 °
